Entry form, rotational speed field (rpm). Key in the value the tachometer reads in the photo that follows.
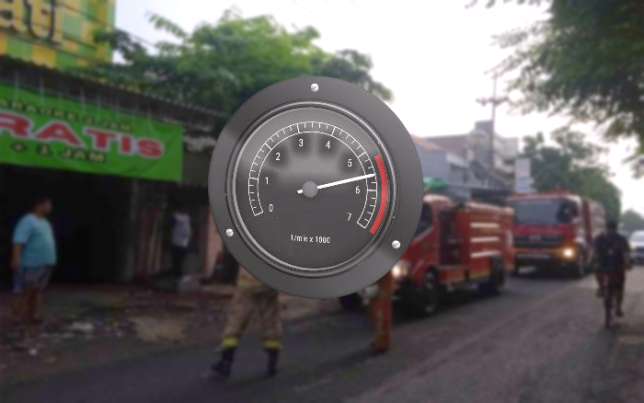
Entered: 5600 rpm
